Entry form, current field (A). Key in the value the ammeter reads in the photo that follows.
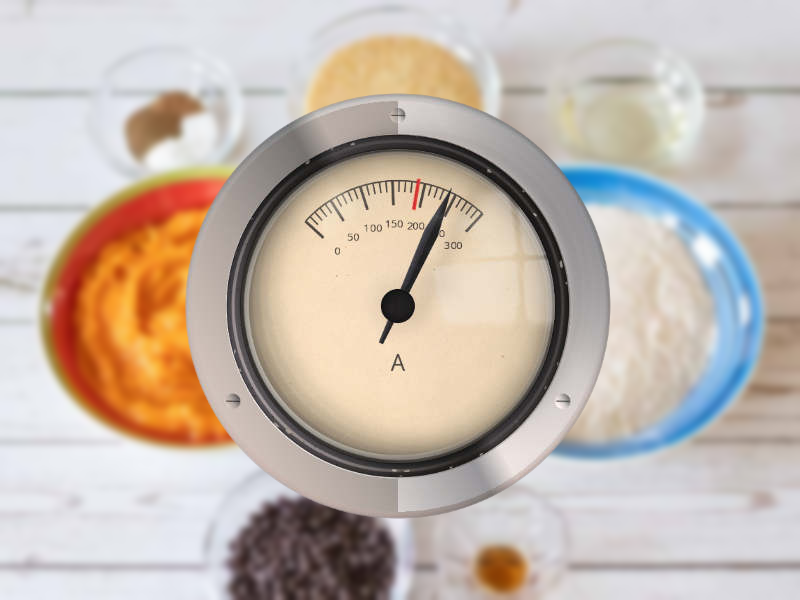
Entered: 240 A
